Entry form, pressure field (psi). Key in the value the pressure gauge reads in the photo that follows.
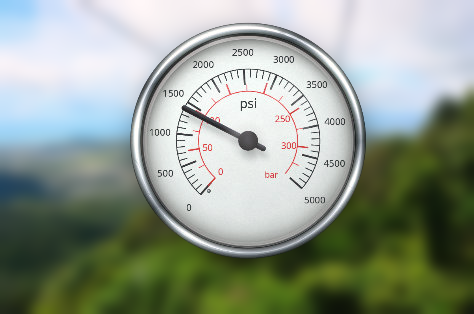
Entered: 1400 psi
